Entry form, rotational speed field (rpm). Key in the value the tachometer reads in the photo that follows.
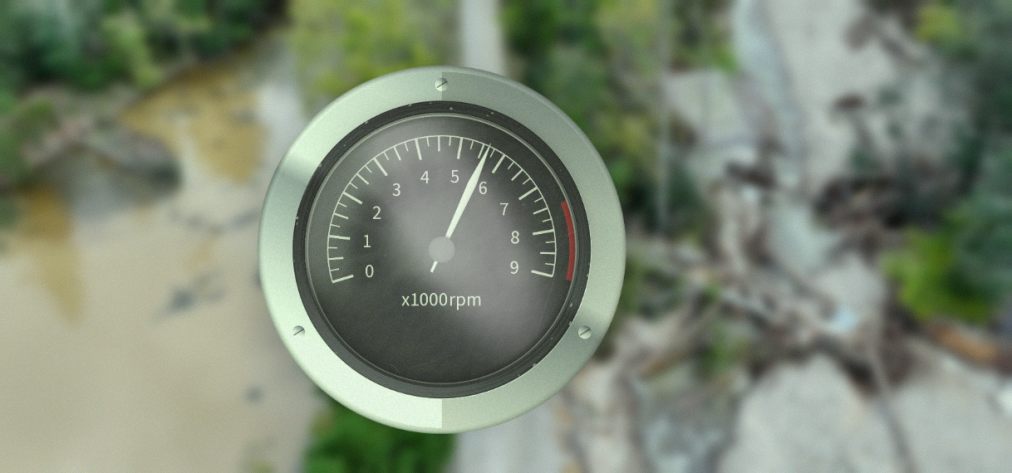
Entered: 5625 rpm
